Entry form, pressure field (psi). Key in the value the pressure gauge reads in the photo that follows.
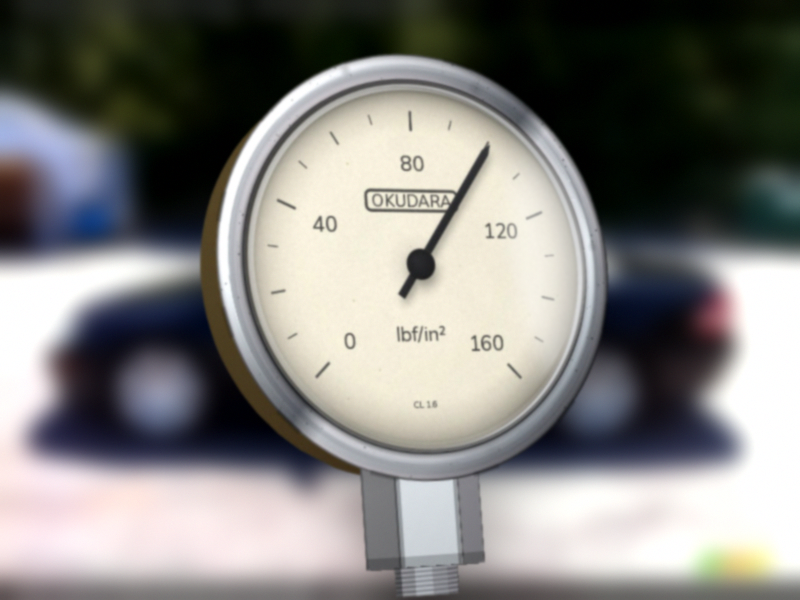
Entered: 100 psi
